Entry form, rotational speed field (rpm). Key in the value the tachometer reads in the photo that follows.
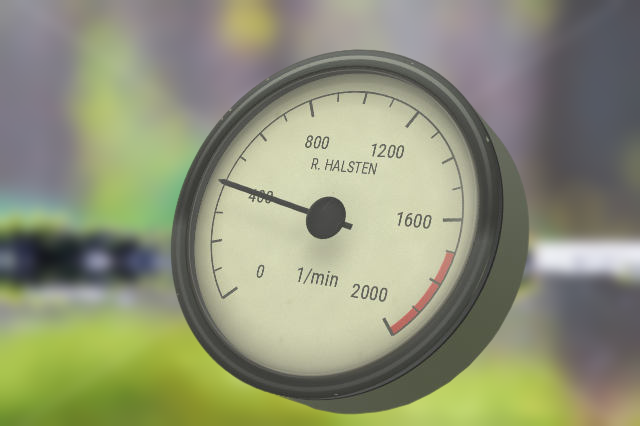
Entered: 400 rpm
